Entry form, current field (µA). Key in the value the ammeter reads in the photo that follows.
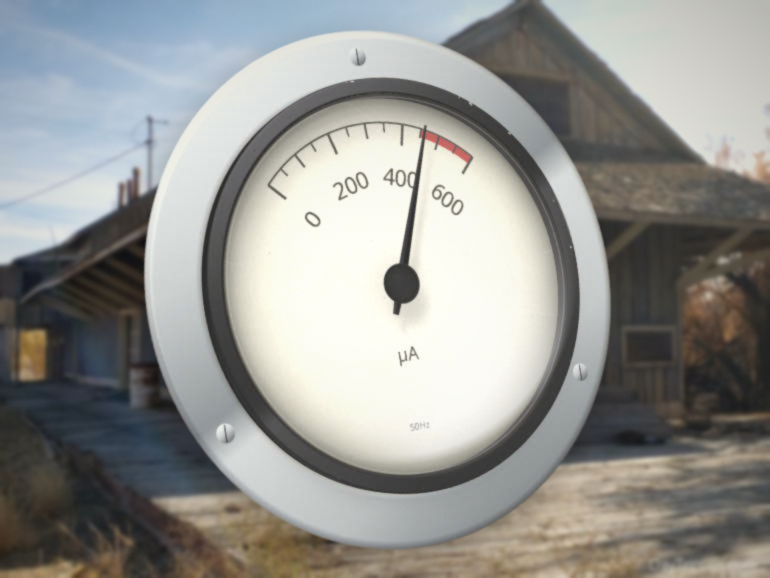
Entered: 450 µA
